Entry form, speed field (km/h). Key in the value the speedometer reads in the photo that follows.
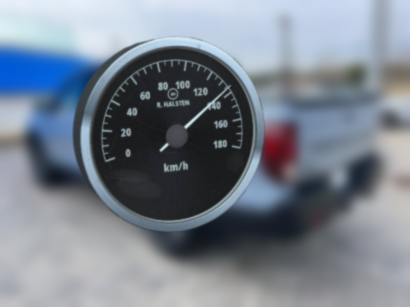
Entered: 135 km/h
